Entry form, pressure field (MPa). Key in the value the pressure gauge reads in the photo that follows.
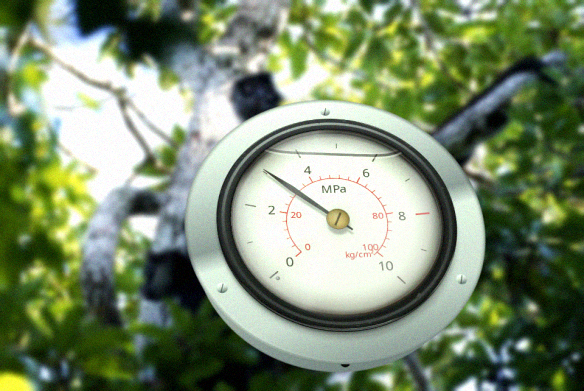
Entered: 3 MPa
